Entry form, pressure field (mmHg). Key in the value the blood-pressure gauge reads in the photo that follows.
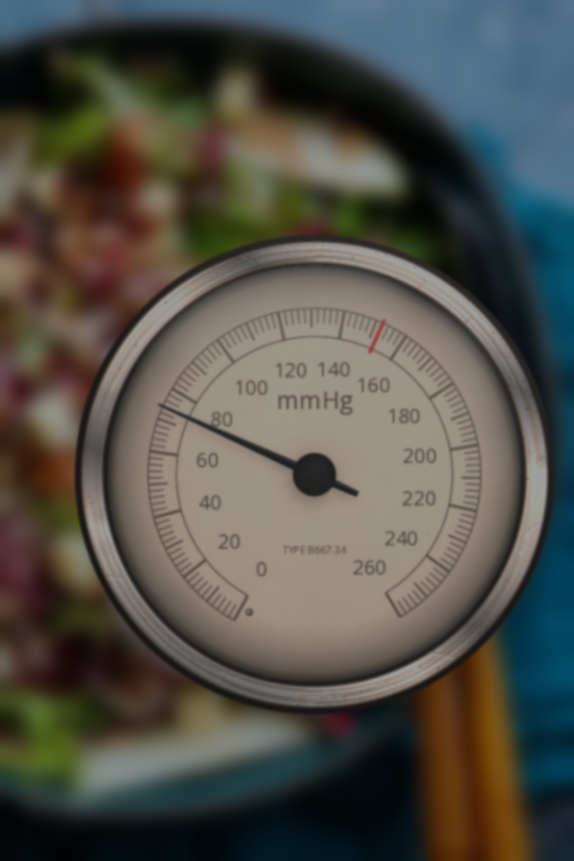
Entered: 74 mmHg
